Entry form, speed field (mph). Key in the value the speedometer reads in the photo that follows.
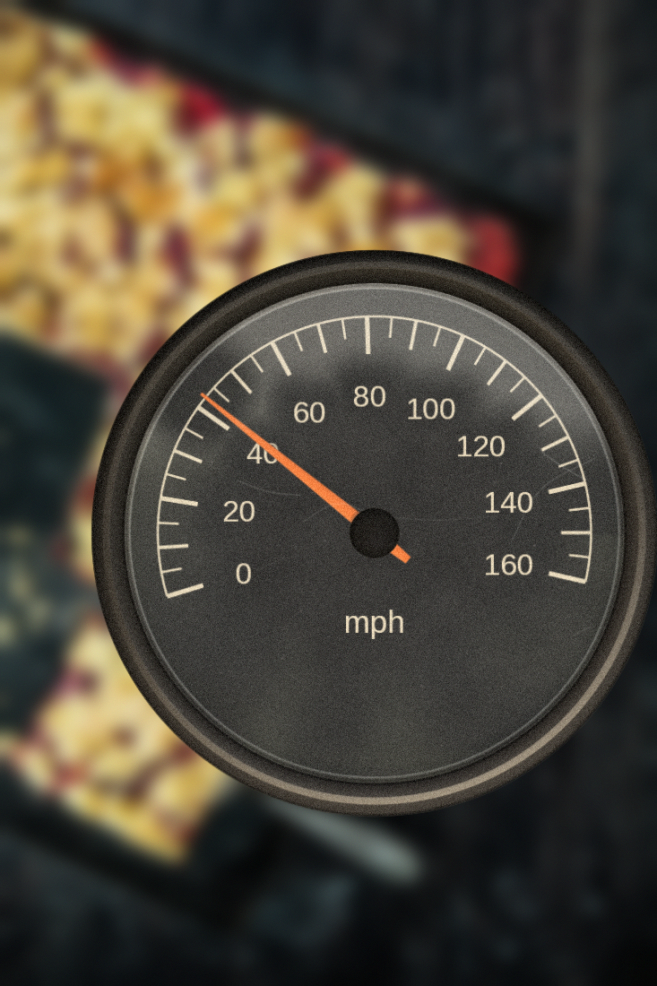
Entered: 42.5 mph
